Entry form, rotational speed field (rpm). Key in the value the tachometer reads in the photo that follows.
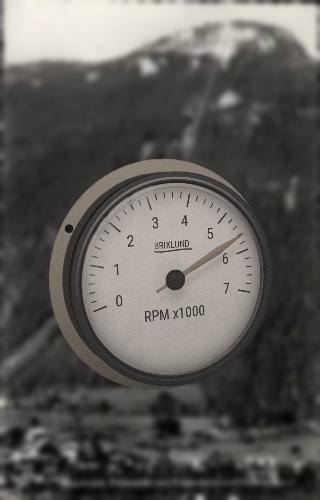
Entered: 5600 rpm
